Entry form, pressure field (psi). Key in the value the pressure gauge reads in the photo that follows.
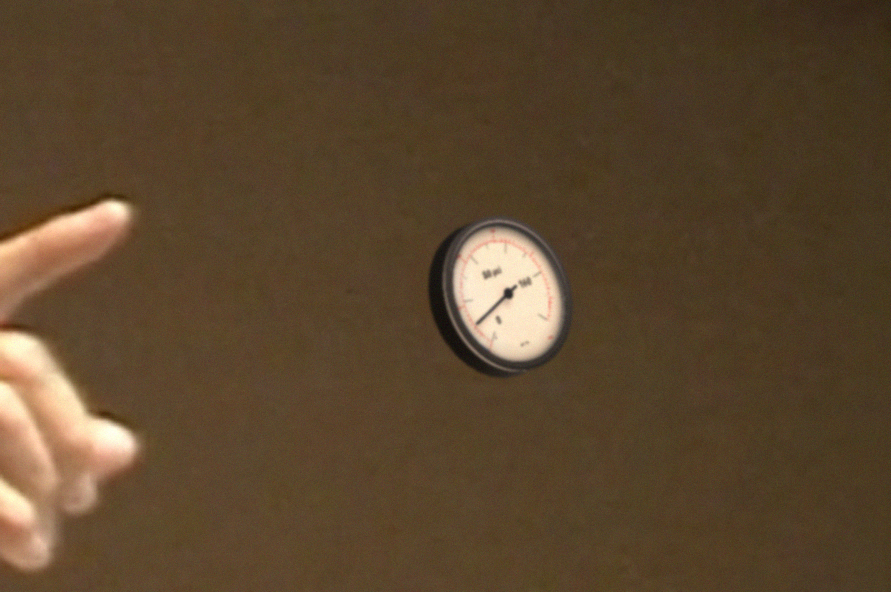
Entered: 20 psi
